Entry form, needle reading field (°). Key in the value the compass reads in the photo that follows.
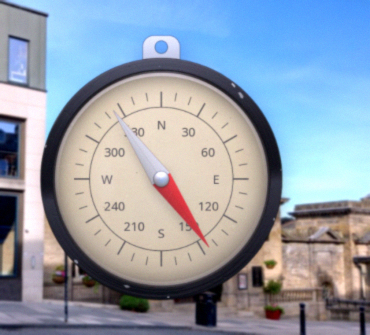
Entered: 145 °
